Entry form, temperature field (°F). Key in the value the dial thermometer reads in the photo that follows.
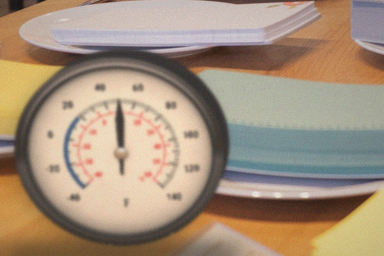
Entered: 50 °F
